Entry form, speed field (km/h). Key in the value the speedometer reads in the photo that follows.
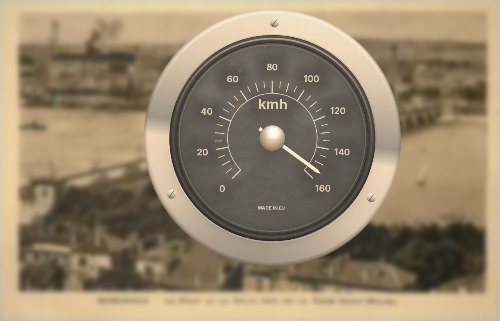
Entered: 155 km/h
